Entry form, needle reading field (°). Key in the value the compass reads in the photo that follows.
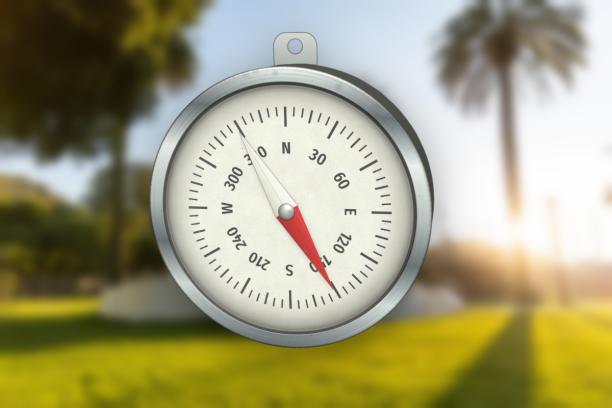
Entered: 150 °
